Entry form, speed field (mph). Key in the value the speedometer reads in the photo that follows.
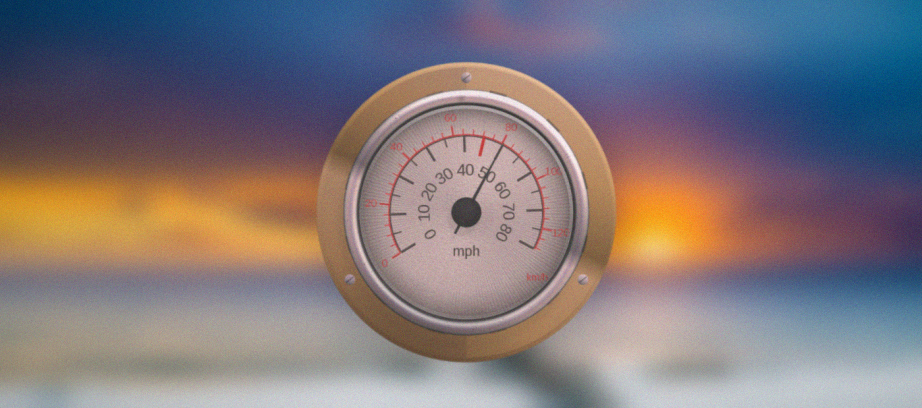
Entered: 50 mph
